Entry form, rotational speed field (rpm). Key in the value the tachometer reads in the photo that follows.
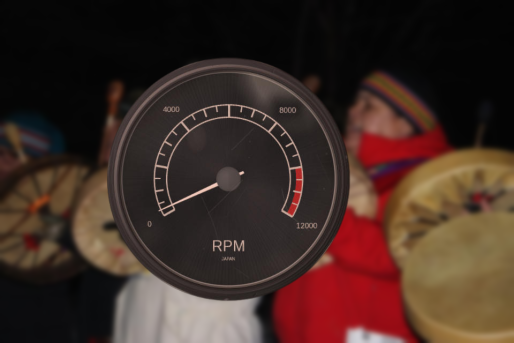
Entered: 250 rpm
